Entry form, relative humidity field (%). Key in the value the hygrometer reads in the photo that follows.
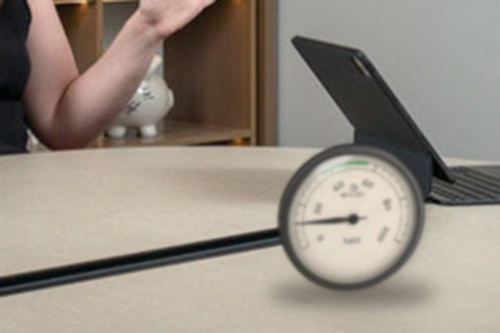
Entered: 12 %
